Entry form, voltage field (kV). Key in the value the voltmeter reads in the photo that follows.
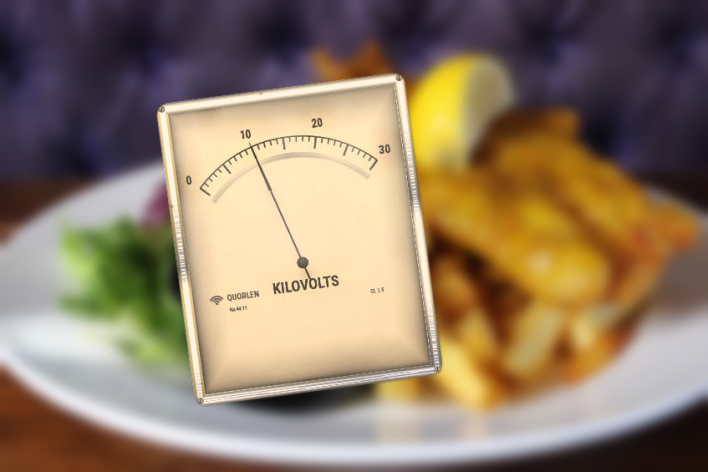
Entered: 10 kV
